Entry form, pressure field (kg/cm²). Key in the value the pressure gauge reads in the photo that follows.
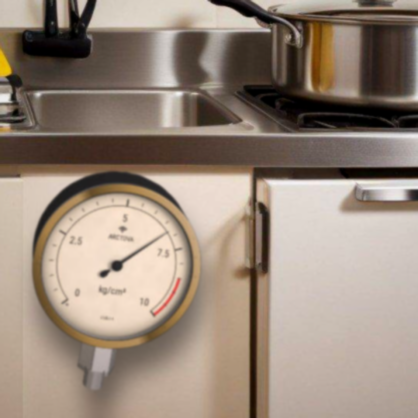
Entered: 6.75 kg/cm²
